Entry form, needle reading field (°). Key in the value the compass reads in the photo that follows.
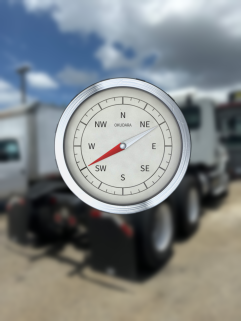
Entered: 240 °
